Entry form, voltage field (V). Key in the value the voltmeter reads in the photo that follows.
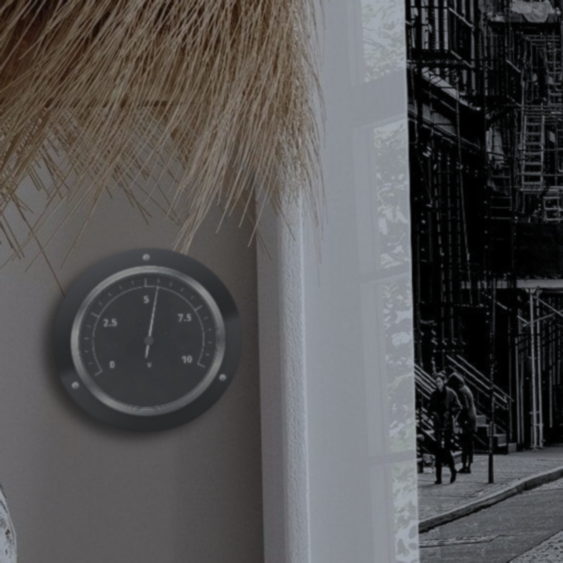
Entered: 5.5 V
